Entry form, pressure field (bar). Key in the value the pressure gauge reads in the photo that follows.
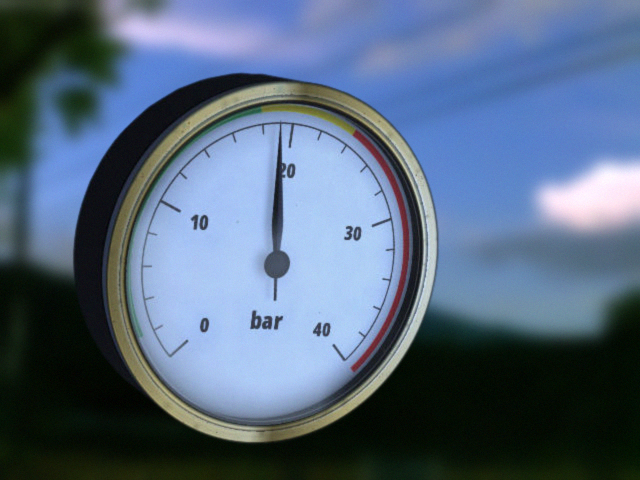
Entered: 19 bar
